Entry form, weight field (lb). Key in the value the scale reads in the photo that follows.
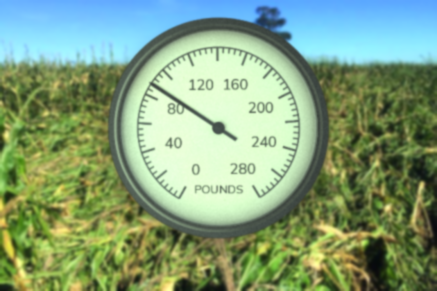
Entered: 88 lb
